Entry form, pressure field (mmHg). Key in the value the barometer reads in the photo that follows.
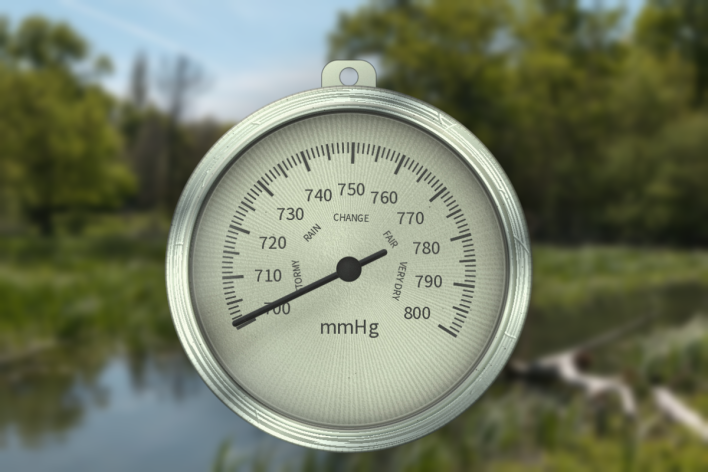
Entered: 701 mmHg
